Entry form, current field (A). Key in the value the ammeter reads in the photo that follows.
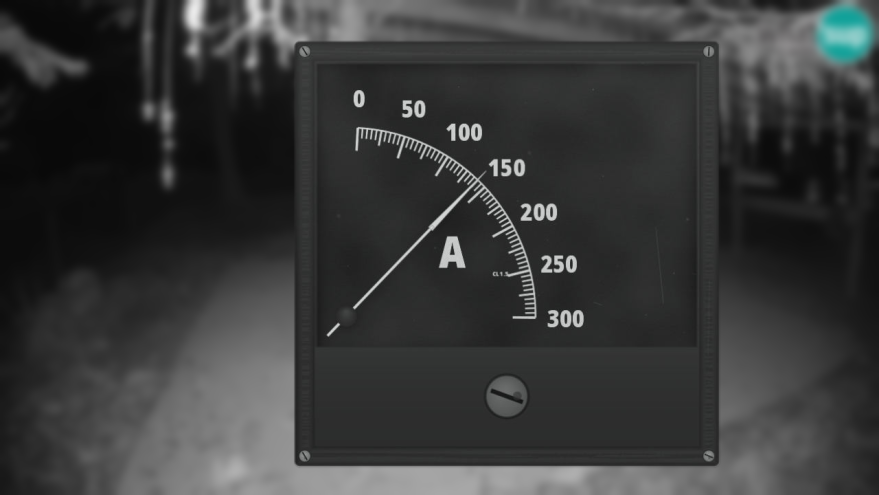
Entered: 140 A
